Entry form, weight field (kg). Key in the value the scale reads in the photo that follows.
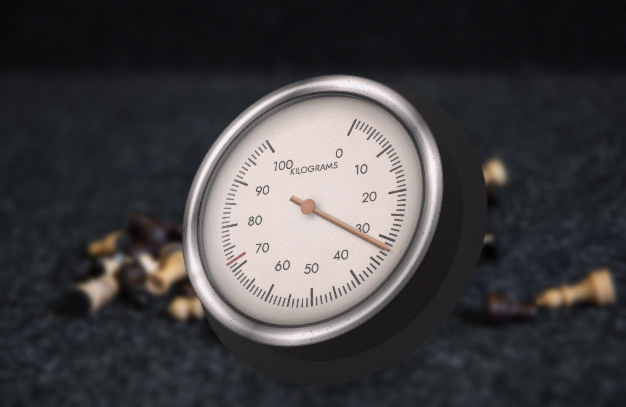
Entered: 32 kg
